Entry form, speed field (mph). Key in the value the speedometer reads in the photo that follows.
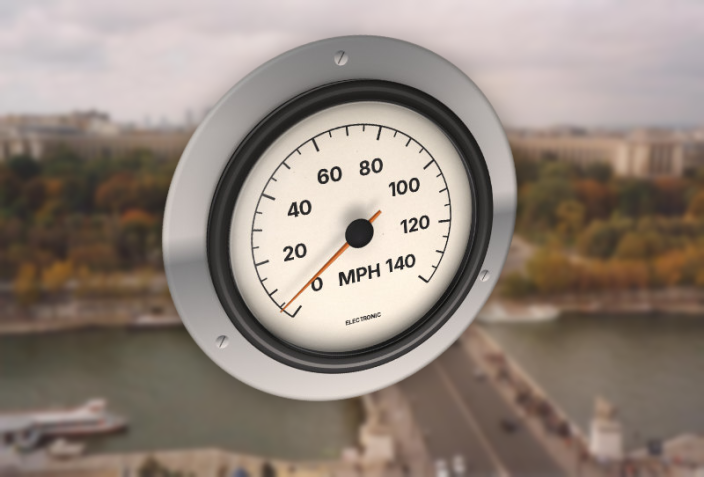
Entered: 5 mph
